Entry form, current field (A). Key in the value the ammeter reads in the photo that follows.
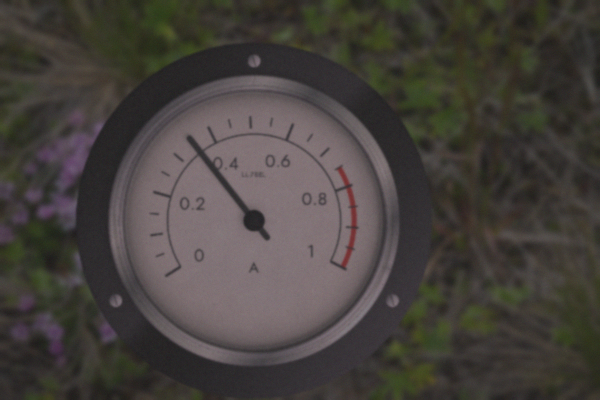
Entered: 0.35 A
